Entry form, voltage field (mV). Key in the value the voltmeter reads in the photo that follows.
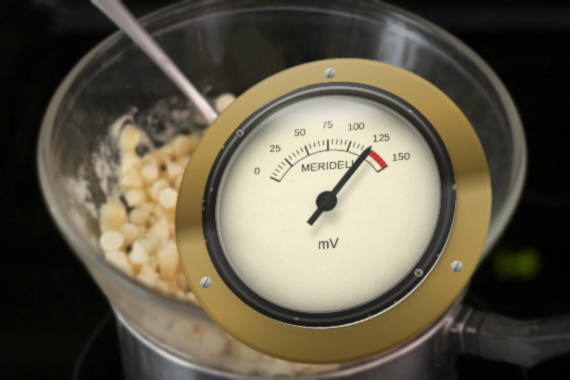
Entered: 125 mV
